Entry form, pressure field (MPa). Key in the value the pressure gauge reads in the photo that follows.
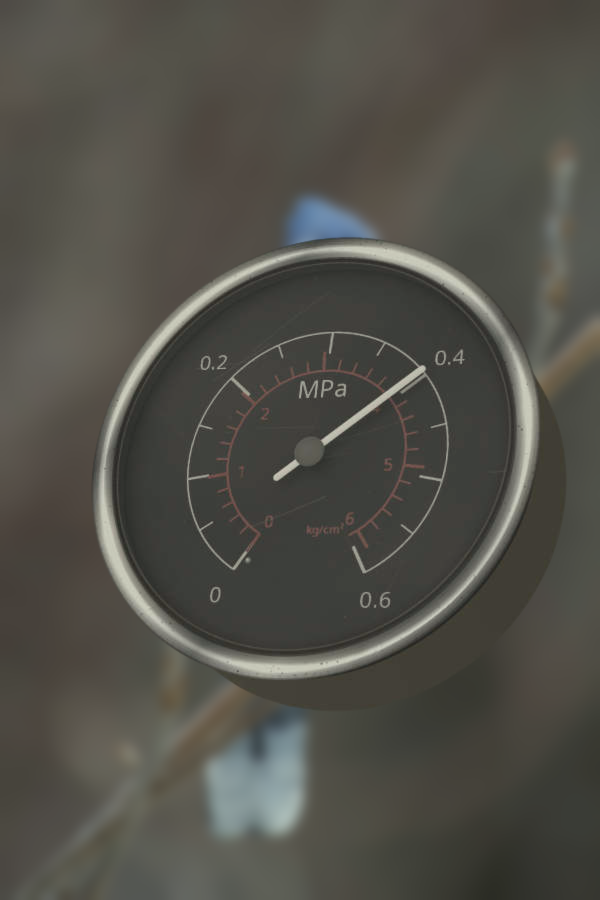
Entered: 0.4 MPa
